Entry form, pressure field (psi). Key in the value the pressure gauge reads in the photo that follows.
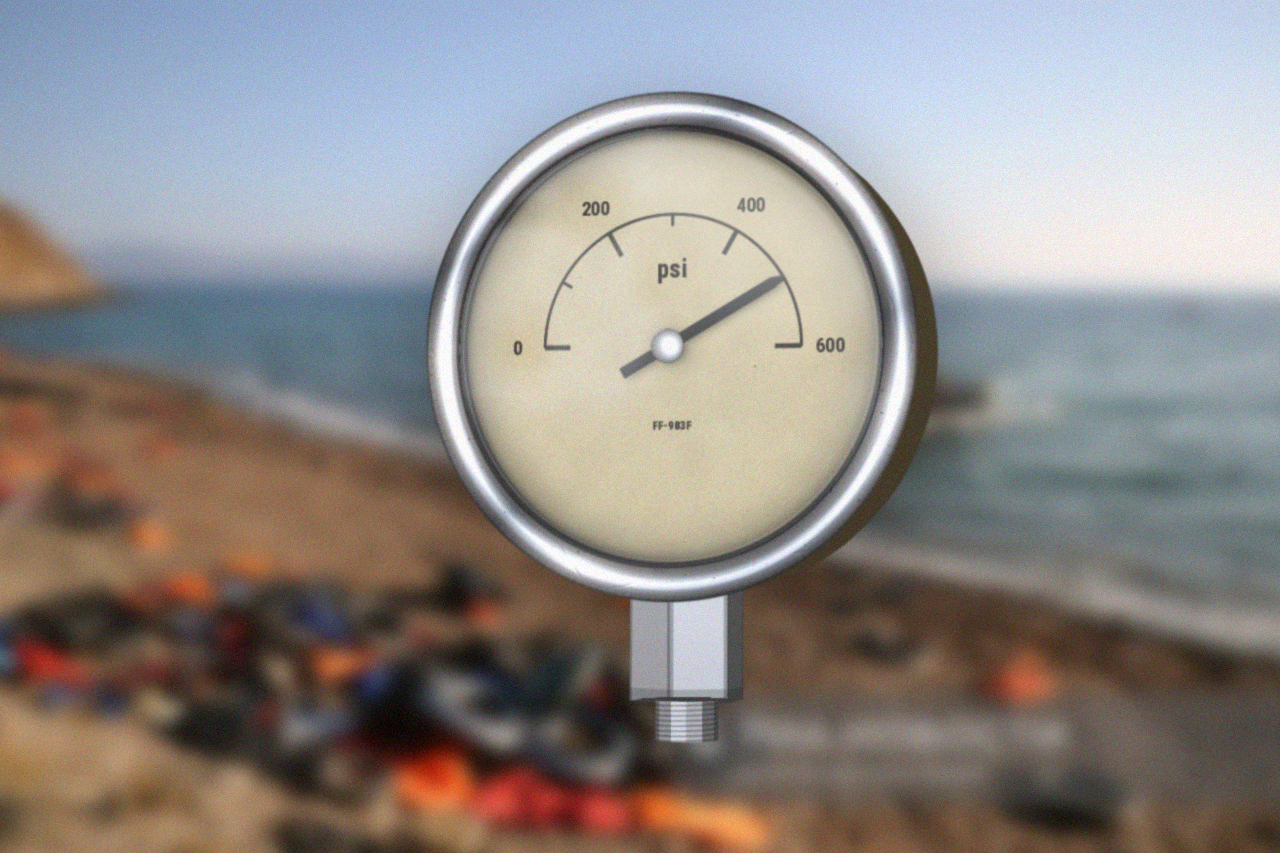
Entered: 500 psi
